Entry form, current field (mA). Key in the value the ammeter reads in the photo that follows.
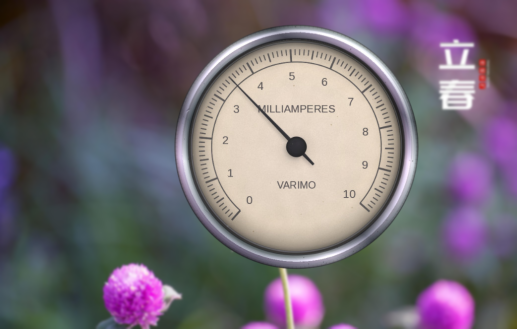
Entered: 3.5 mA
